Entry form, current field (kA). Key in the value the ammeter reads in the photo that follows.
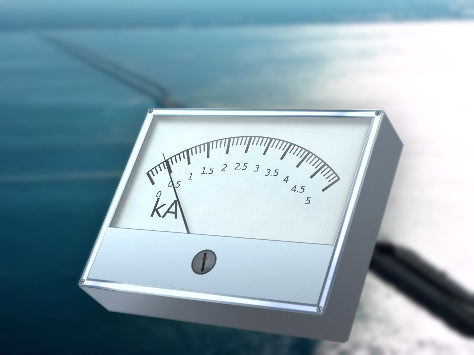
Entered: 0.5 kA
